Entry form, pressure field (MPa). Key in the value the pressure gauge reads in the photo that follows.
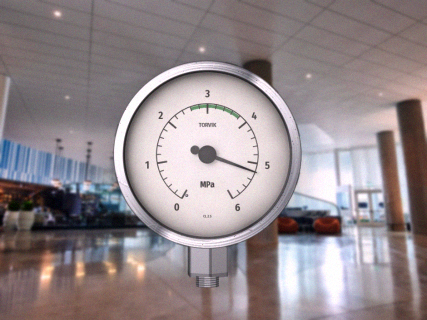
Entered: 5.2 MPa
